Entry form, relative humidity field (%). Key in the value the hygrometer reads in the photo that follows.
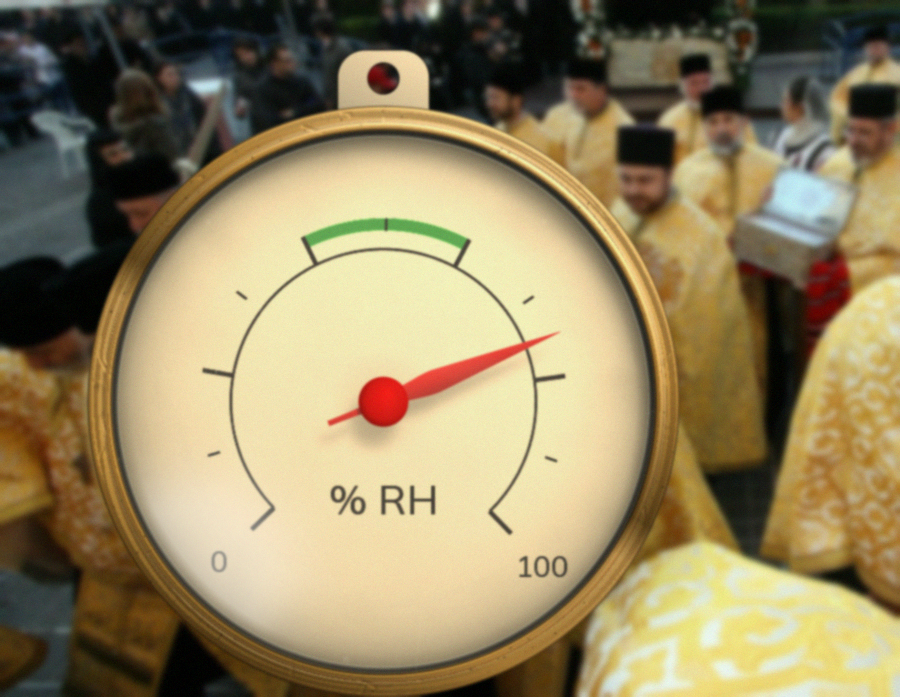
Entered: 75 %
